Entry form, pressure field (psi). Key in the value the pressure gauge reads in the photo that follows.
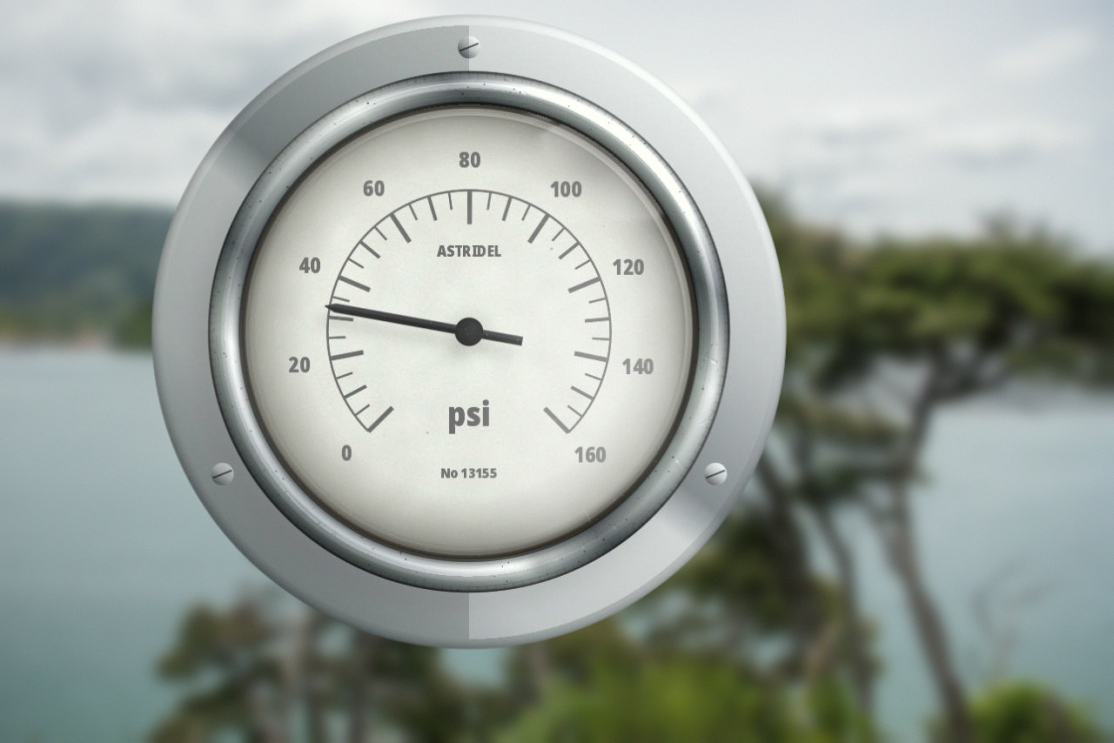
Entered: 32.5 psi
